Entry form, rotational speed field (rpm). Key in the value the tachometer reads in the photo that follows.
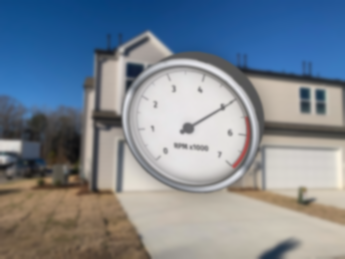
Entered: 5000 rpm
